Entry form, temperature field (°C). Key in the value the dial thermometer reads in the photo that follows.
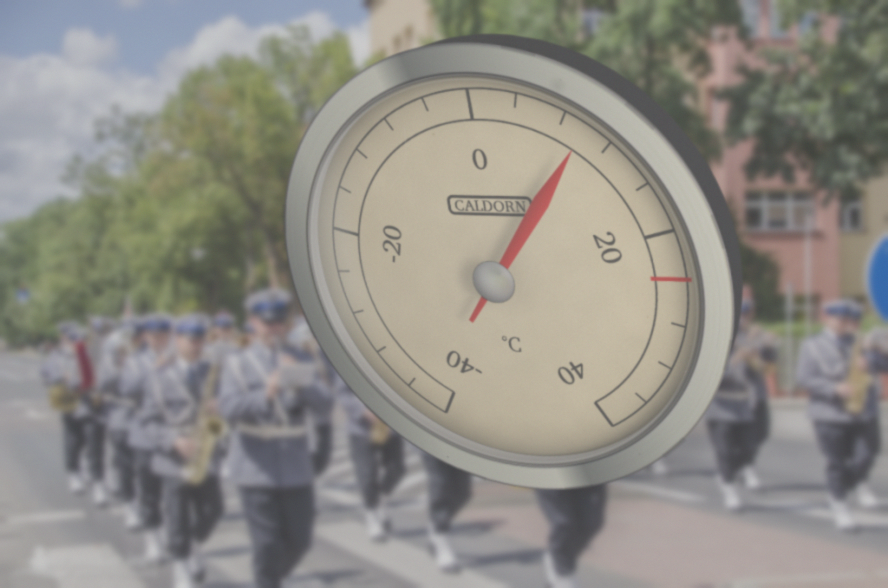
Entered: 10 °C
